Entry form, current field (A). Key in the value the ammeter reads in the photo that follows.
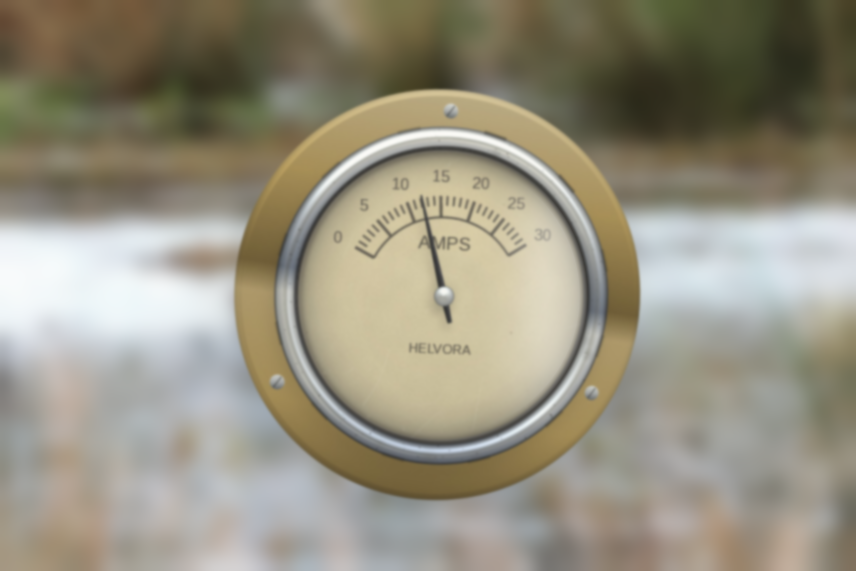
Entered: 12 A
